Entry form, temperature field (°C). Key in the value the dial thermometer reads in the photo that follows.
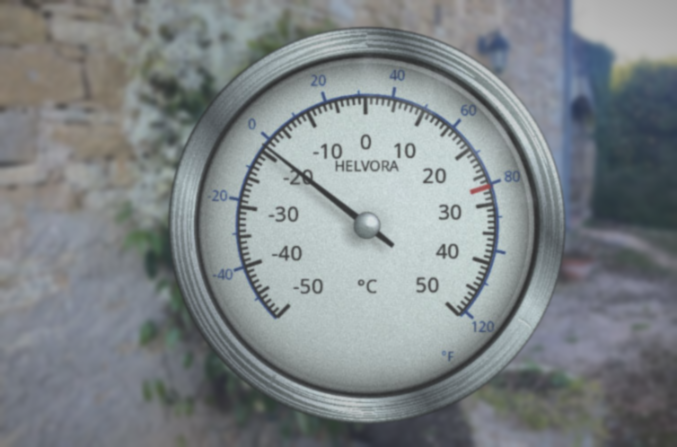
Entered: -19 °C
